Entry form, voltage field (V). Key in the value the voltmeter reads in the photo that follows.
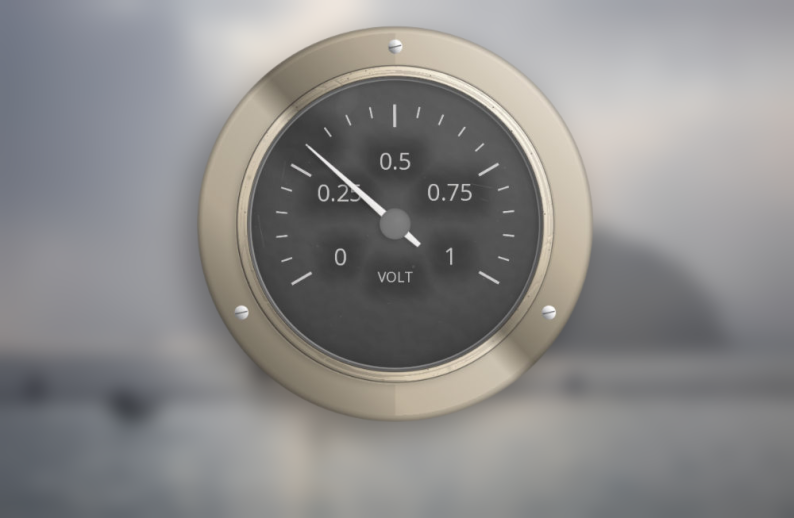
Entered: 0.3 V
